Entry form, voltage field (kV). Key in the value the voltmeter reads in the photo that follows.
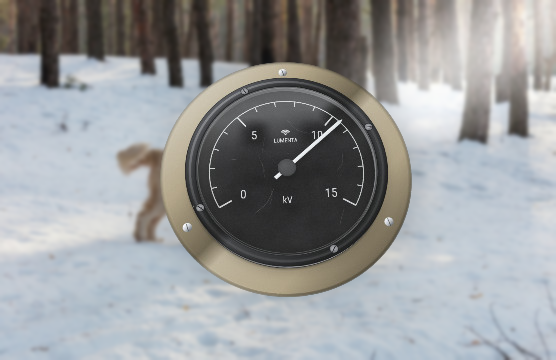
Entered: 10.5 kV
